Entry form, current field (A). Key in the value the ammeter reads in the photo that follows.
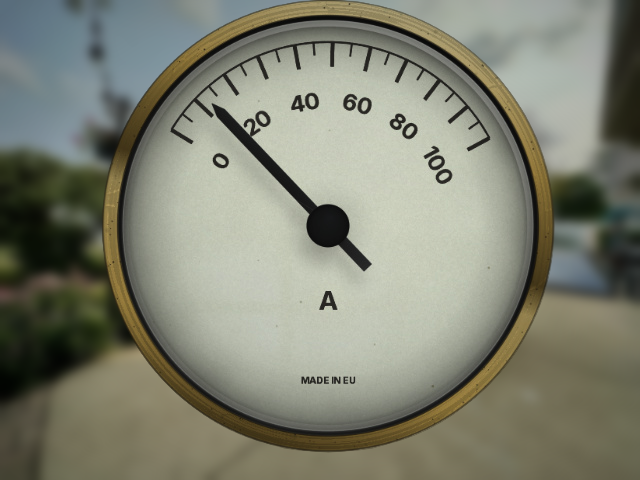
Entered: 12.5 A
